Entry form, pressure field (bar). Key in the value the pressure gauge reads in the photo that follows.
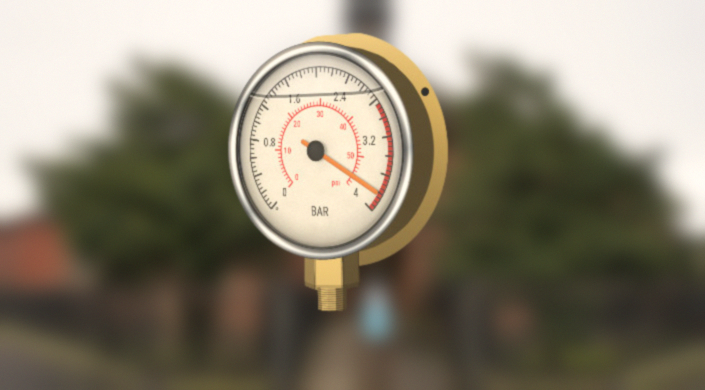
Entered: 3.8 bar
